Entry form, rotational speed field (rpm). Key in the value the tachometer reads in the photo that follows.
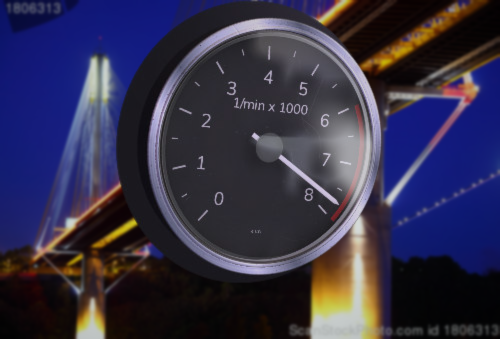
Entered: 7750 rpm
